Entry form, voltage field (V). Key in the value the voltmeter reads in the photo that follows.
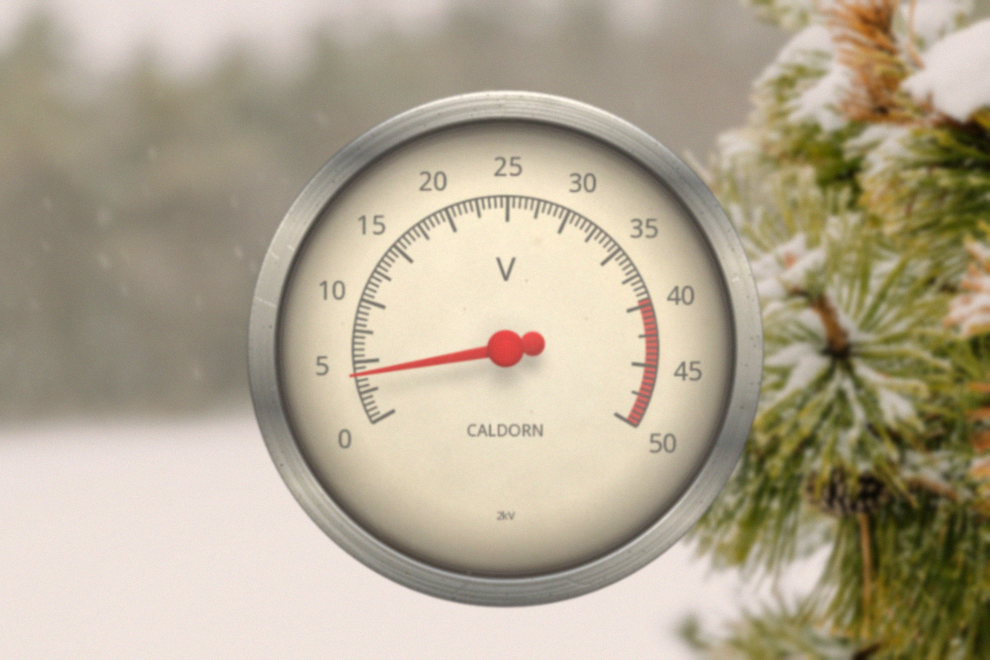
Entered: 4 V
